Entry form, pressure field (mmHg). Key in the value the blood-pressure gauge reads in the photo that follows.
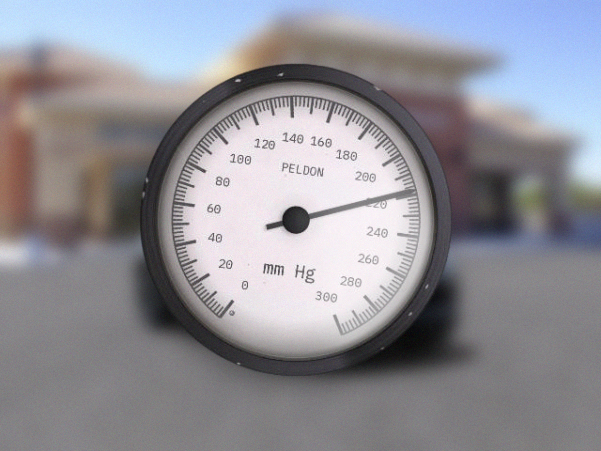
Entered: 218 mmHg
